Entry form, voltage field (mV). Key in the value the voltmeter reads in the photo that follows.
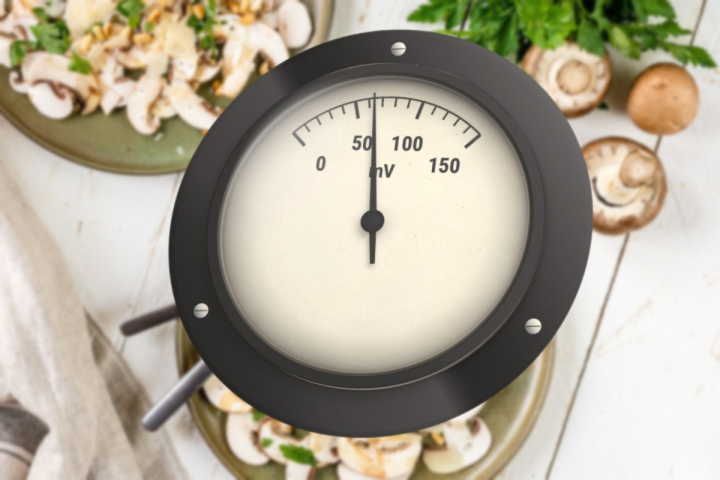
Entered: 65 mV
